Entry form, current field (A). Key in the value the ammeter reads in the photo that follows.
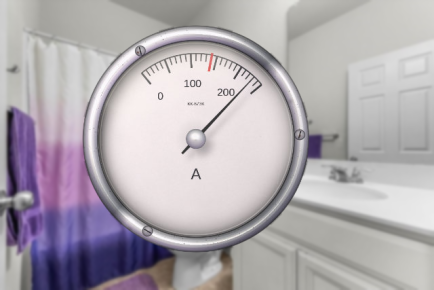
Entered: 230 A
